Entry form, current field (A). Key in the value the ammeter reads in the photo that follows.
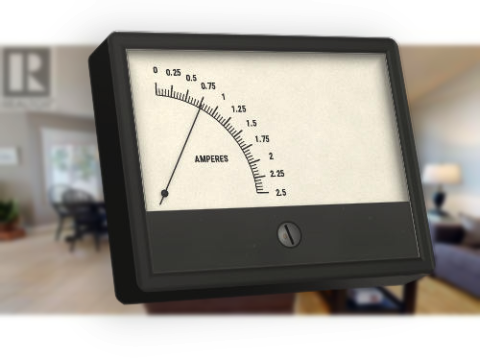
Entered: 0.75 A
